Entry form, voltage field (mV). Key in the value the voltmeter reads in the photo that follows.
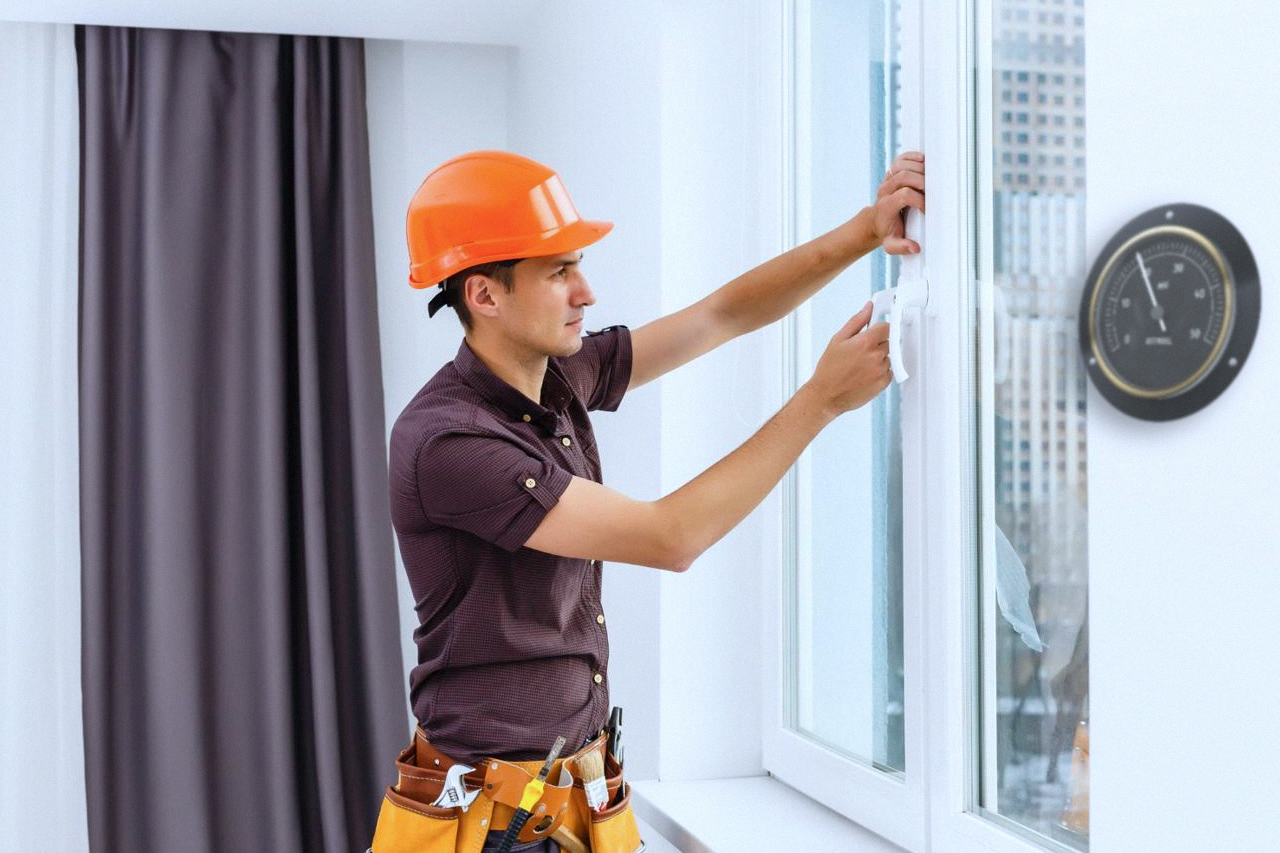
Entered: 20 mV
